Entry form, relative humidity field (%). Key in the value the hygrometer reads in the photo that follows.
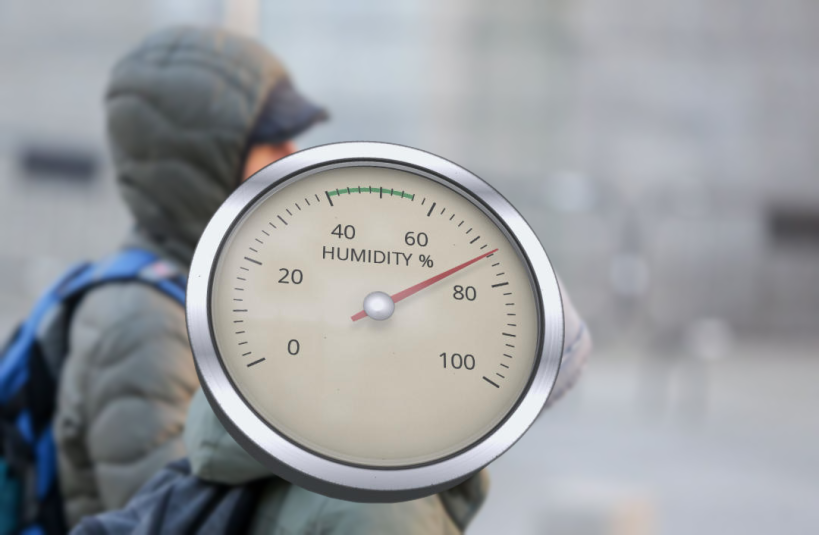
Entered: 74 %
